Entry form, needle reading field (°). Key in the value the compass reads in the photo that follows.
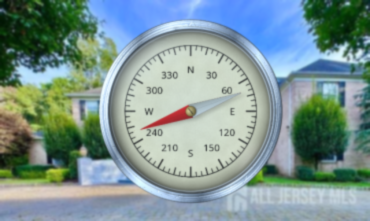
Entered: 250 °
